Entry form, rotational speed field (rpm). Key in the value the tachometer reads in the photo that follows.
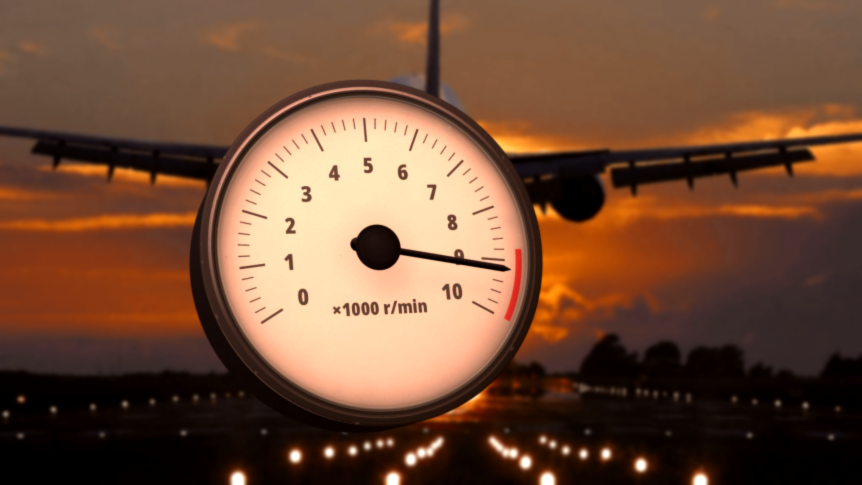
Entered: 9200 rpm
